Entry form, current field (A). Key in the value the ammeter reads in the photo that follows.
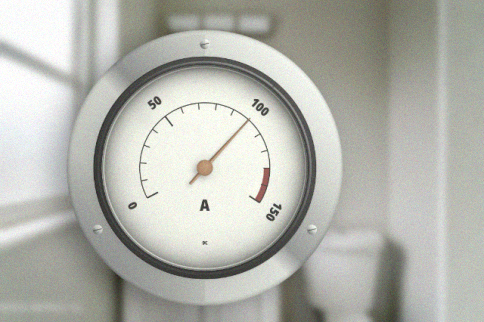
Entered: 100 A
